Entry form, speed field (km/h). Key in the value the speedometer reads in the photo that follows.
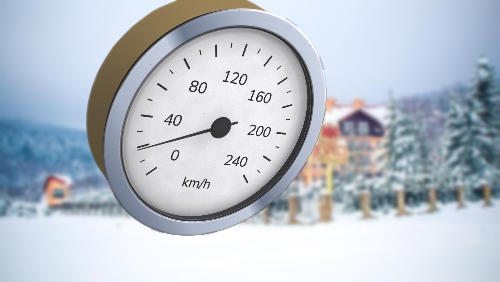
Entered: 20 km/h
